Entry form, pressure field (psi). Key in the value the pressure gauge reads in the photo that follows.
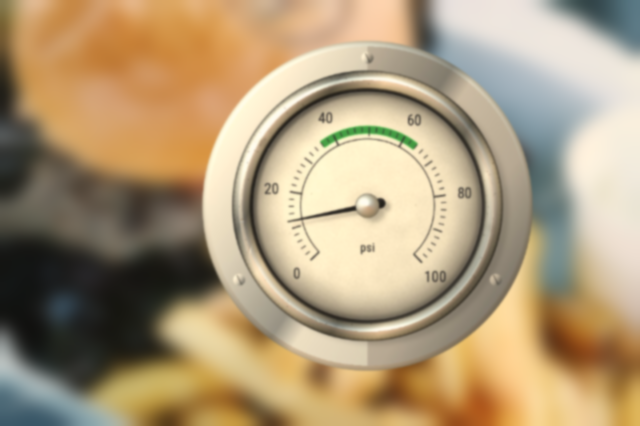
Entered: 12 psi
